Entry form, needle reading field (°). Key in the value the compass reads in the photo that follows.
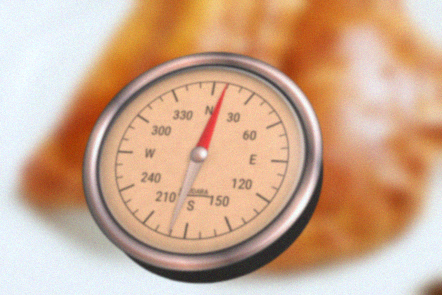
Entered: 10 °
